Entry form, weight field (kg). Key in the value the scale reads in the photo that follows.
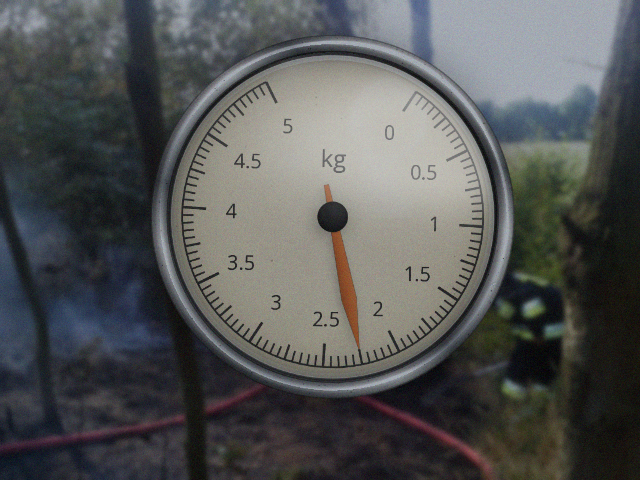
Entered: 2.25 kg
